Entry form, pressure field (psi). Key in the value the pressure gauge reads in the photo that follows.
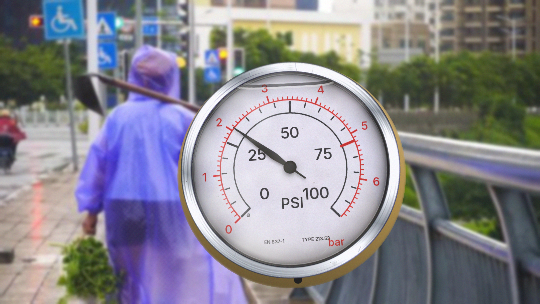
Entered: 30 psi
